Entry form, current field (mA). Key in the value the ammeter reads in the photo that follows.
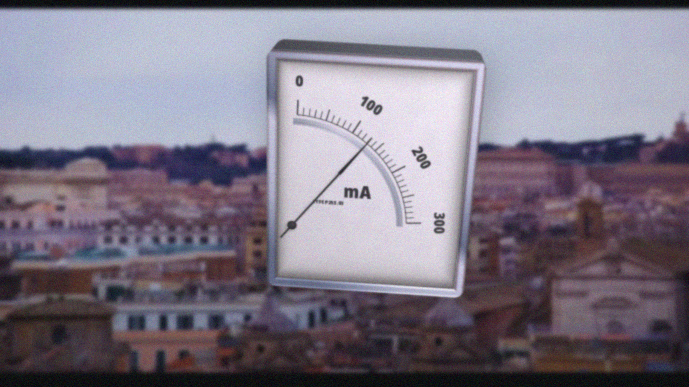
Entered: 130 mA
